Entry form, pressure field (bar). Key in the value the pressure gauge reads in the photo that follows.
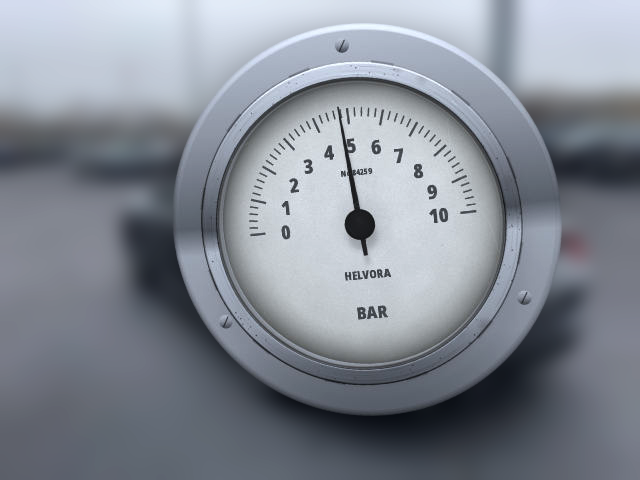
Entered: 4.8 bar
